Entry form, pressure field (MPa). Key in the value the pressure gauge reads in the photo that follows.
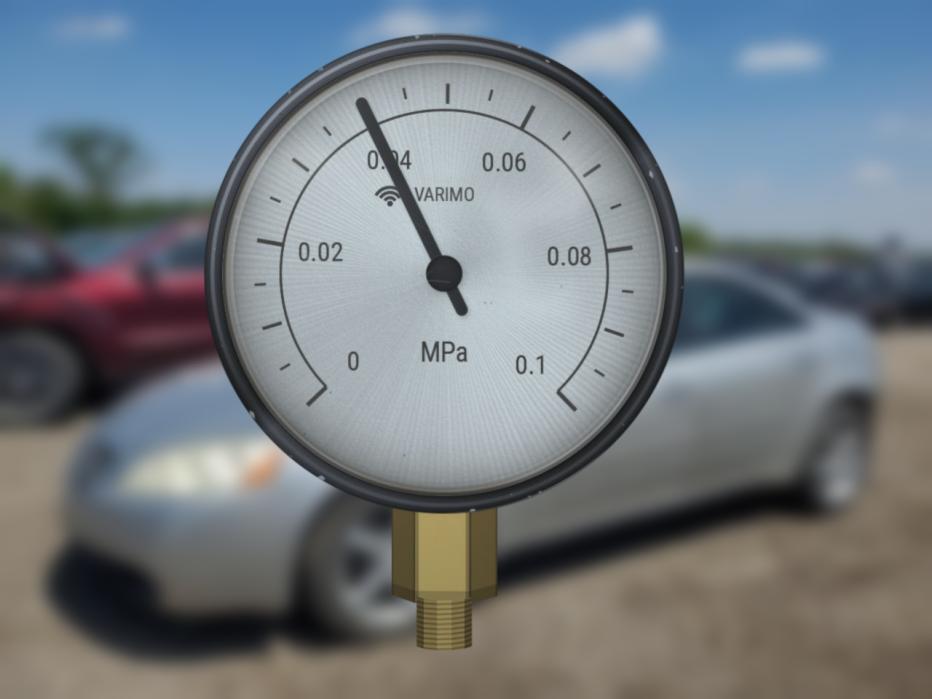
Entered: 0.04 MPa
